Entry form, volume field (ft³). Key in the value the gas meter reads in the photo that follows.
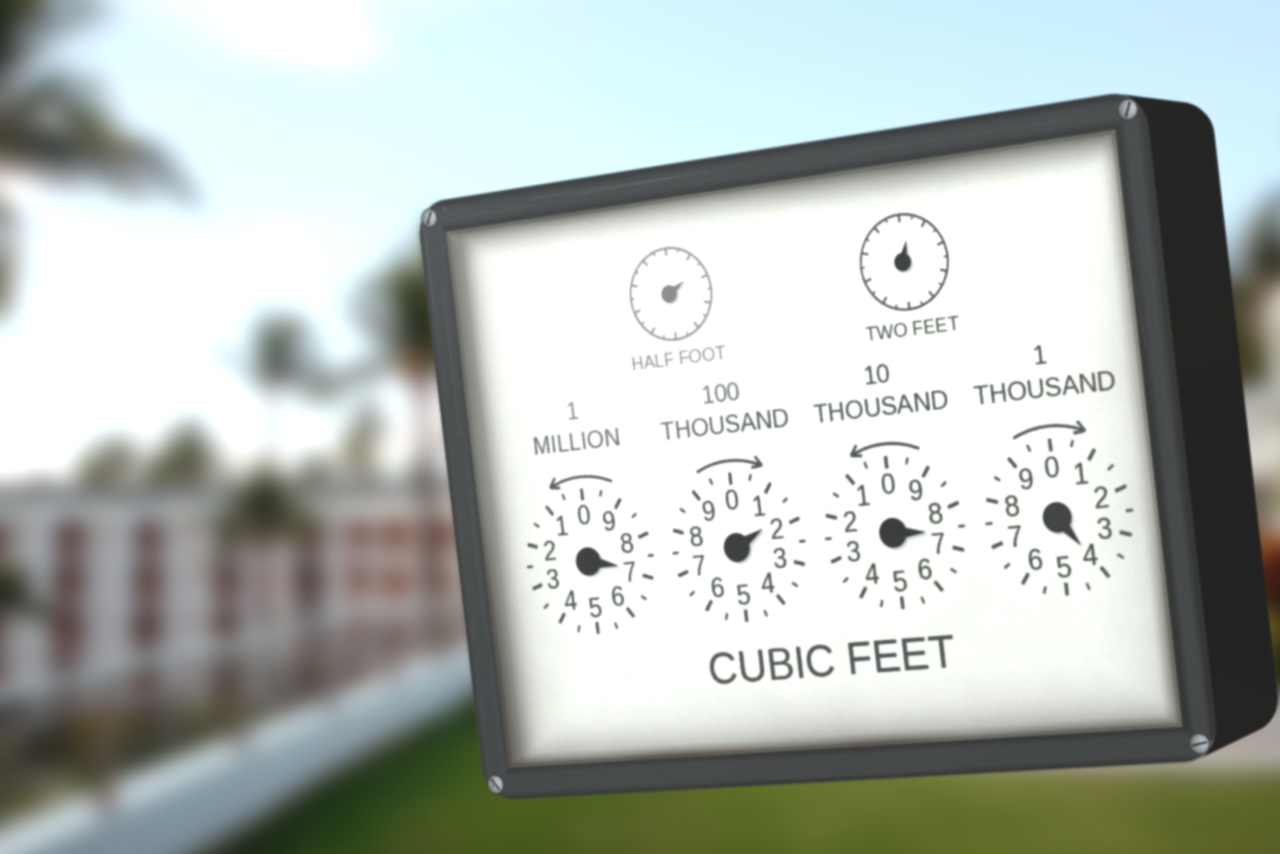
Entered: 717400 ft³
